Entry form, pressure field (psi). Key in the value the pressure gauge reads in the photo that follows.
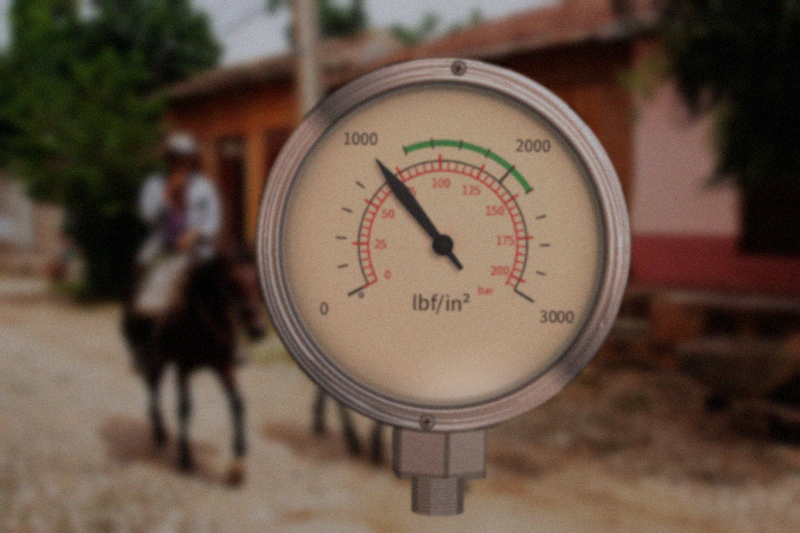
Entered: 1000 psi
